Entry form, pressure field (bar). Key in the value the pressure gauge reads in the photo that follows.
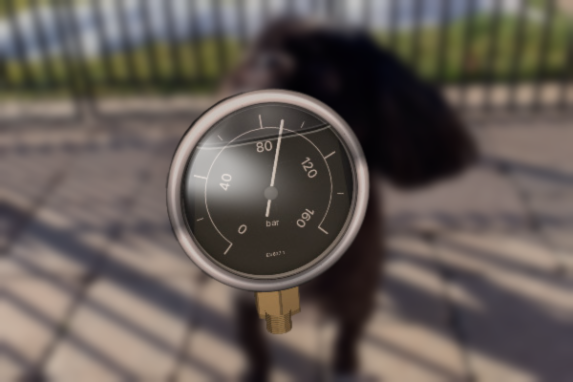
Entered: 90 bar
